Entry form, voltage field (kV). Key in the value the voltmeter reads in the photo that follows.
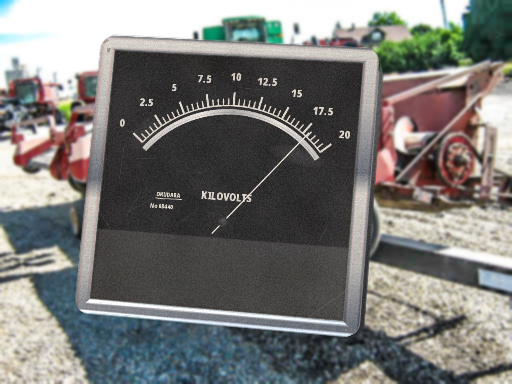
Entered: 18 kV
